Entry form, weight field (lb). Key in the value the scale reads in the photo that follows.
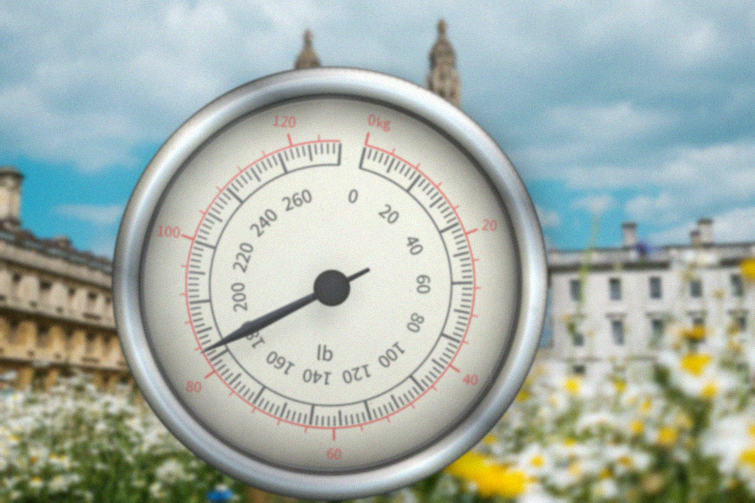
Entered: 184 lb
